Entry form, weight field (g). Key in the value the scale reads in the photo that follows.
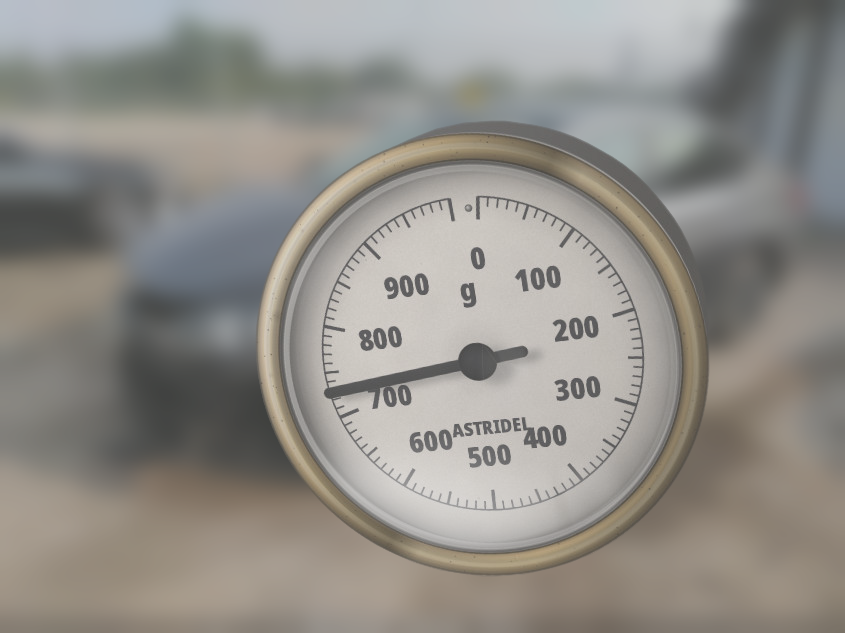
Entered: 730 g
